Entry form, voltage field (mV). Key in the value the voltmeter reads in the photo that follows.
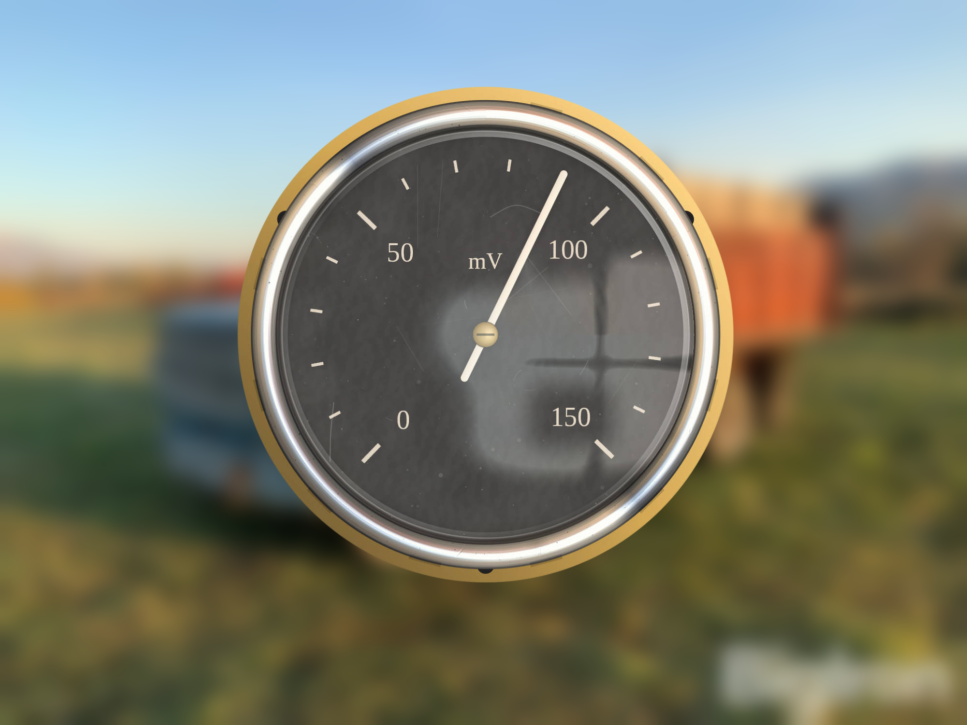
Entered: 90 mV
